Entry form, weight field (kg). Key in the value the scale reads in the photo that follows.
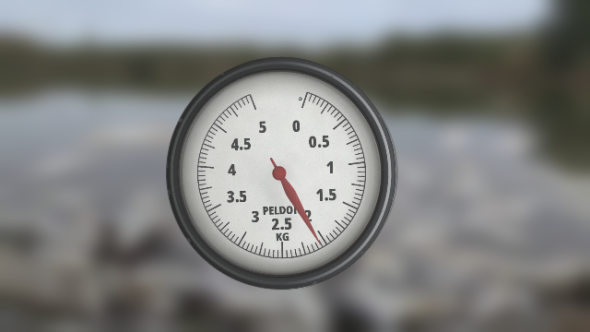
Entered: 2.05 kg
